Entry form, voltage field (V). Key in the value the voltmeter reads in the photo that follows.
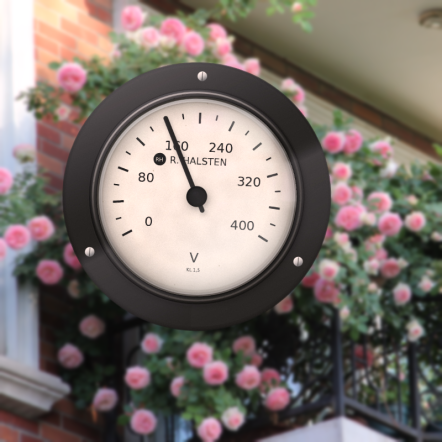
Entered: 160 V
